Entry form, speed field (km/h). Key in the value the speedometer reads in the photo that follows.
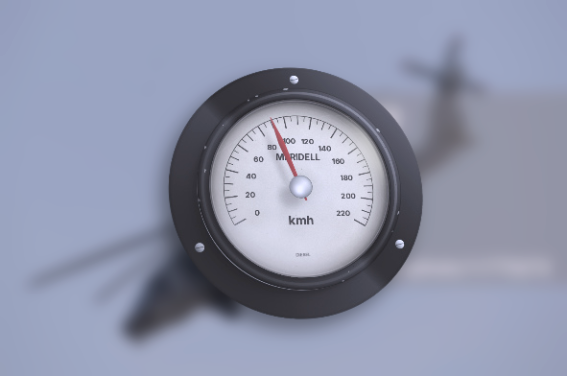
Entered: 90 km/h
